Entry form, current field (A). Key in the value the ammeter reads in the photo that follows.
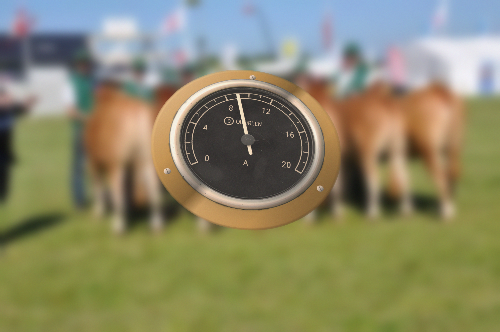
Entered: 9 A
